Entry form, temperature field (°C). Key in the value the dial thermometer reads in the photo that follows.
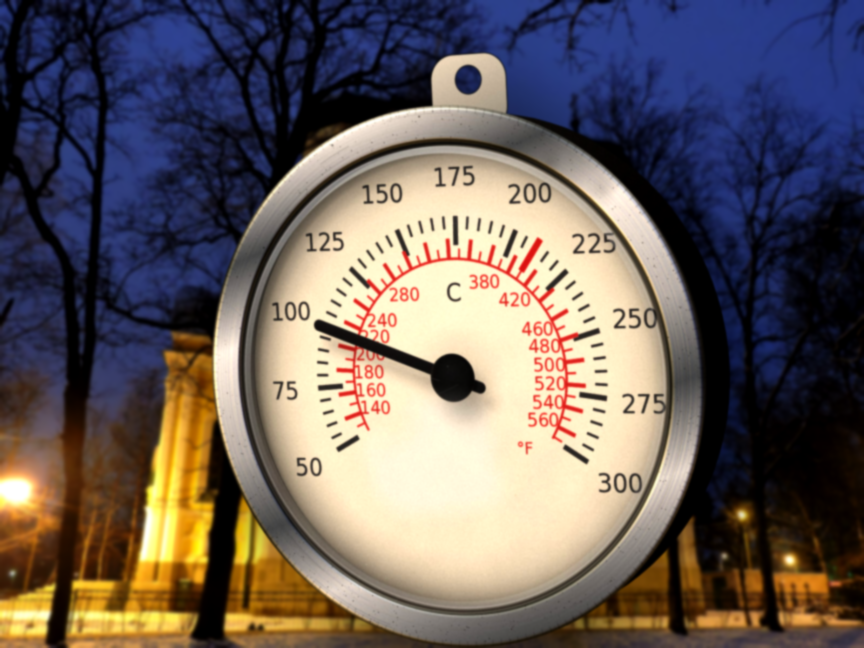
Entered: 100 °C
